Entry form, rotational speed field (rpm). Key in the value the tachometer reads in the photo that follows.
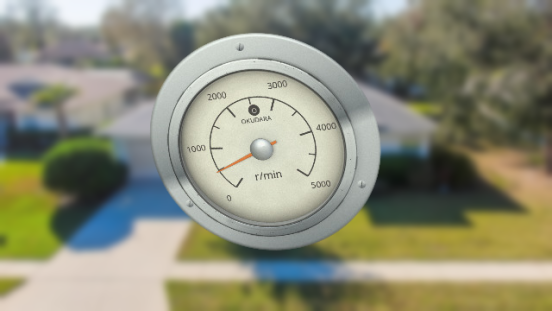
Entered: 500 rpm
